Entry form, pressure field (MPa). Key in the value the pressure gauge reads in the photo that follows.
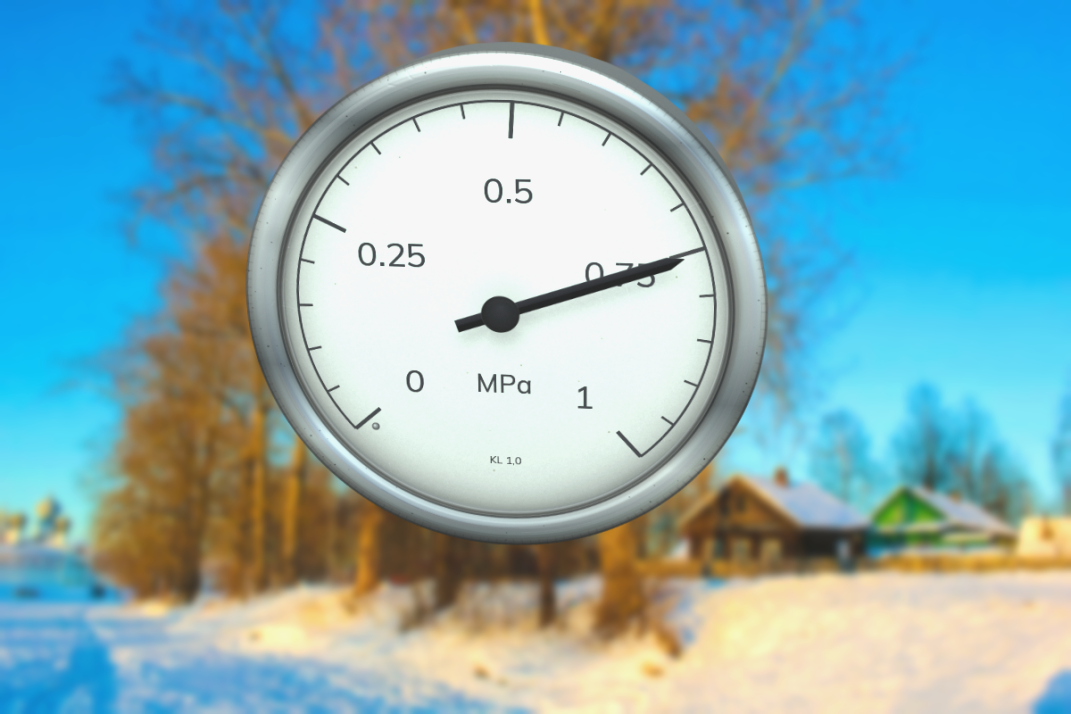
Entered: 0.75 MPa
